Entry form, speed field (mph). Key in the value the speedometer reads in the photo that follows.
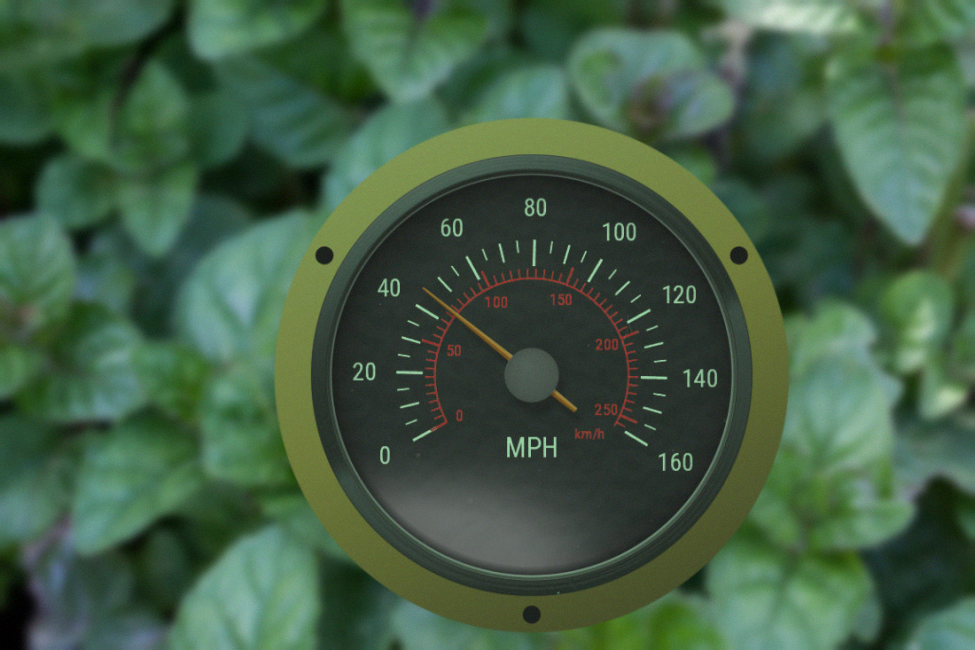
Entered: 45 mph
